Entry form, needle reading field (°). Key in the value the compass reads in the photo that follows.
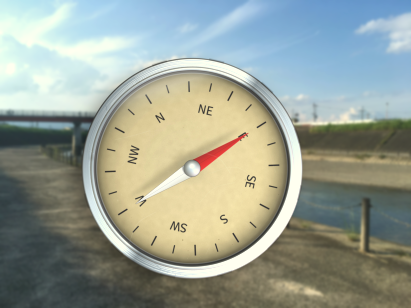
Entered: 90 °
